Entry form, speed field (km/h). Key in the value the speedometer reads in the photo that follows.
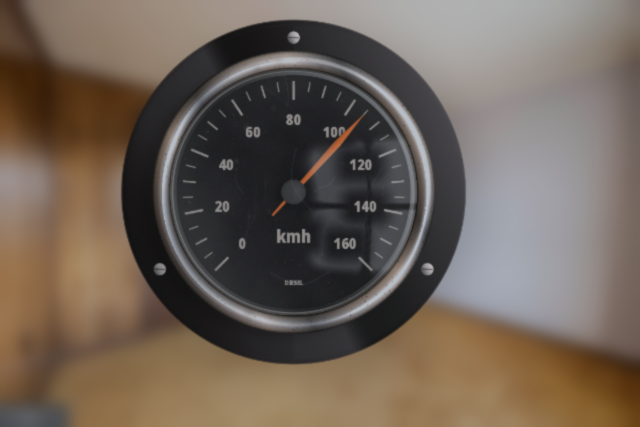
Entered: 105 km/h
